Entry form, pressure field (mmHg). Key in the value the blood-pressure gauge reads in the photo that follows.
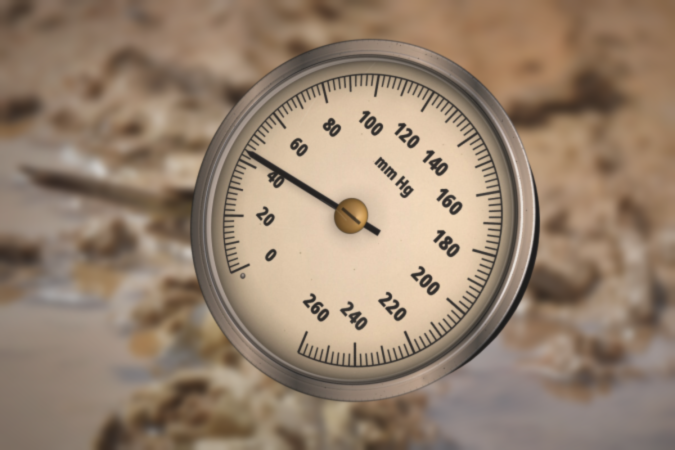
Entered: 44 mmHg
